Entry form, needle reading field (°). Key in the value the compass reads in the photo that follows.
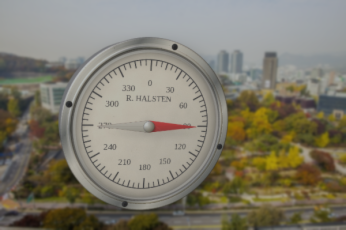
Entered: 90 °
